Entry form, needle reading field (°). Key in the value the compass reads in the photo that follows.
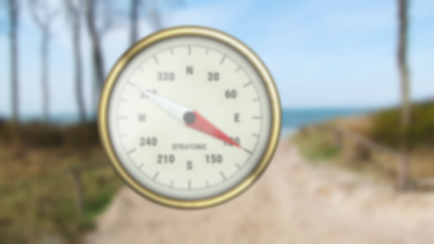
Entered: 120 °
